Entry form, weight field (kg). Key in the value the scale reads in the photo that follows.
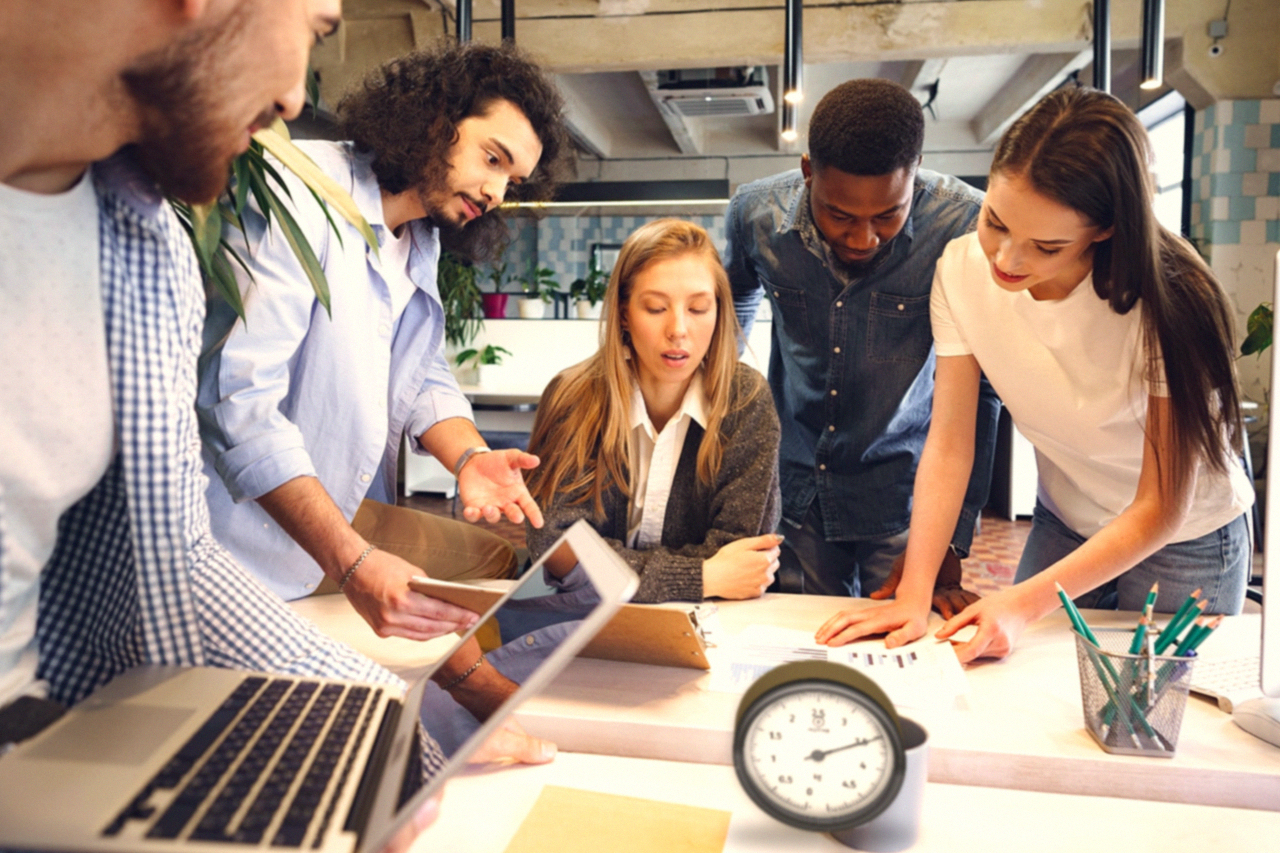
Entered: 3.5 kg
